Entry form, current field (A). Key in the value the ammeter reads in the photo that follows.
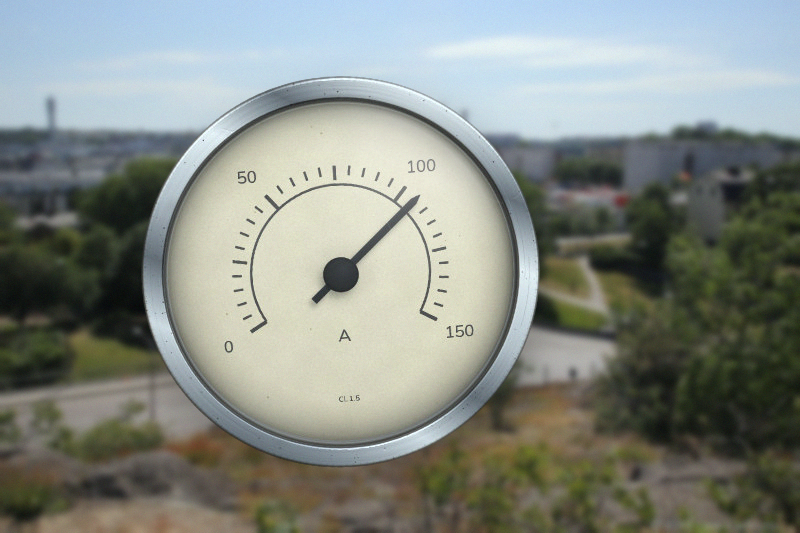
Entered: 105 A
